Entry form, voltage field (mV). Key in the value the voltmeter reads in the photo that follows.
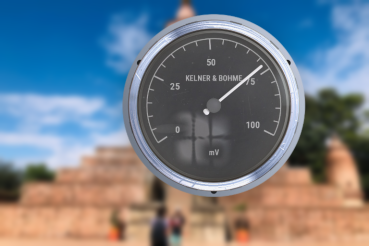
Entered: 72.5 mV
